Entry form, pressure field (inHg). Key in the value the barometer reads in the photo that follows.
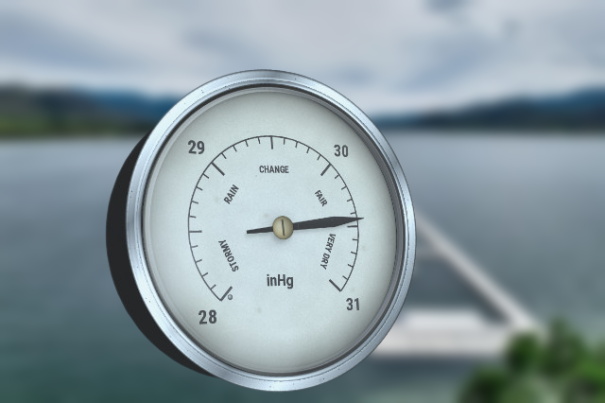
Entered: 30.45 inHg
